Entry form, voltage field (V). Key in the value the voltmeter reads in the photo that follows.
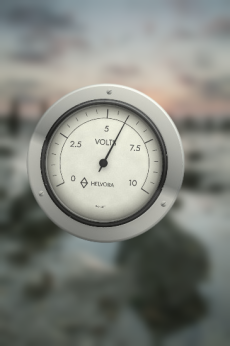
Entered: 6 V
